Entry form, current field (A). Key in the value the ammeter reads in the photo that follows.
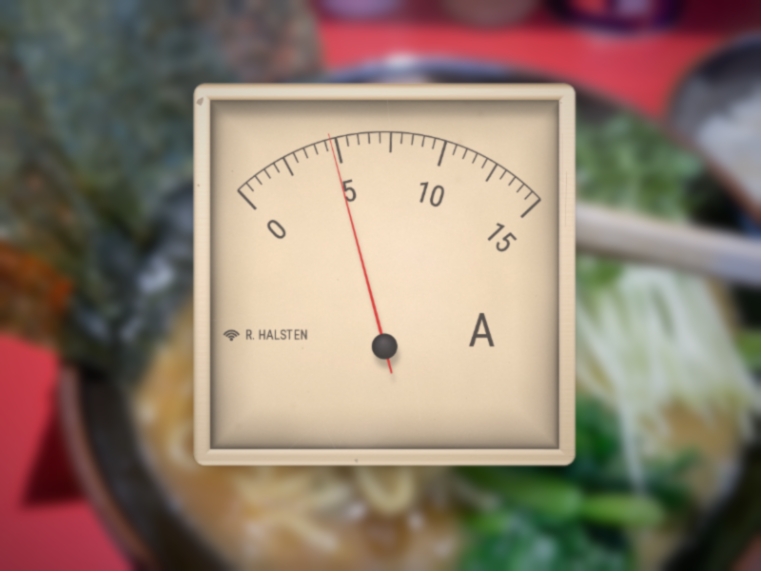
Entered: 4.75 A
